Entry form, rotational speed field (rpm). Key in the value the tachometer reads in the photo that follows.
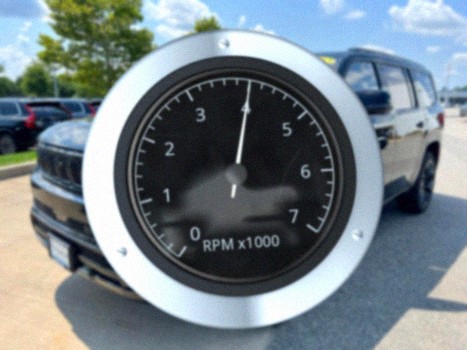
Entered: 4000 rpm
